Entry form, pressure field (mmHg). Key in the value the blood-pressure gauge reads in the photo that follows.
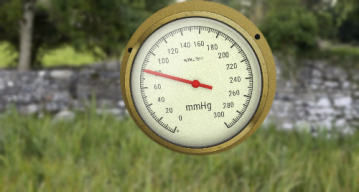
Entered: 80 mmHg
